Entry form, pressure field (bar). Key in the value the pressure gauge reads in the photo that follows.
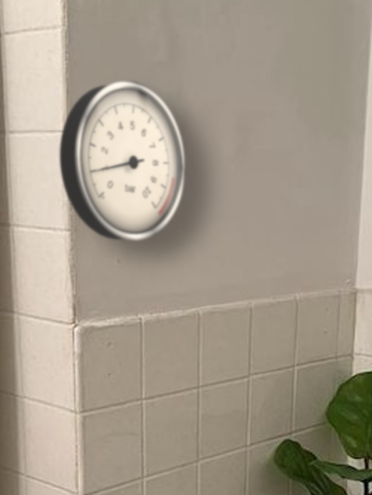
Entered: 1 bar
